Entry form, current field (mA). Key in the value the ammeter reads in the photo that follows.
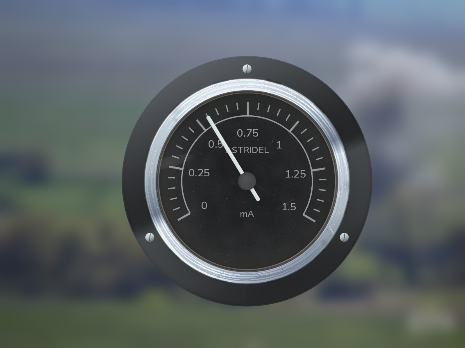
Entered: 0.55 mA
